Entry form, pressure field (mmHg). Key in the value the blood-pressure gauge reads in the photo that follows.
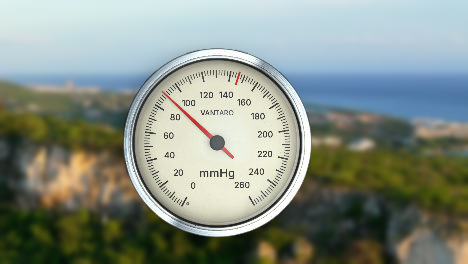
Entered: 90 mmHg
